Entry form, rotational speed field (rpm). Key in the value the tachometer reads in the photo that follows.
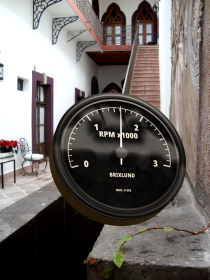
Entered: 1600 rpm
